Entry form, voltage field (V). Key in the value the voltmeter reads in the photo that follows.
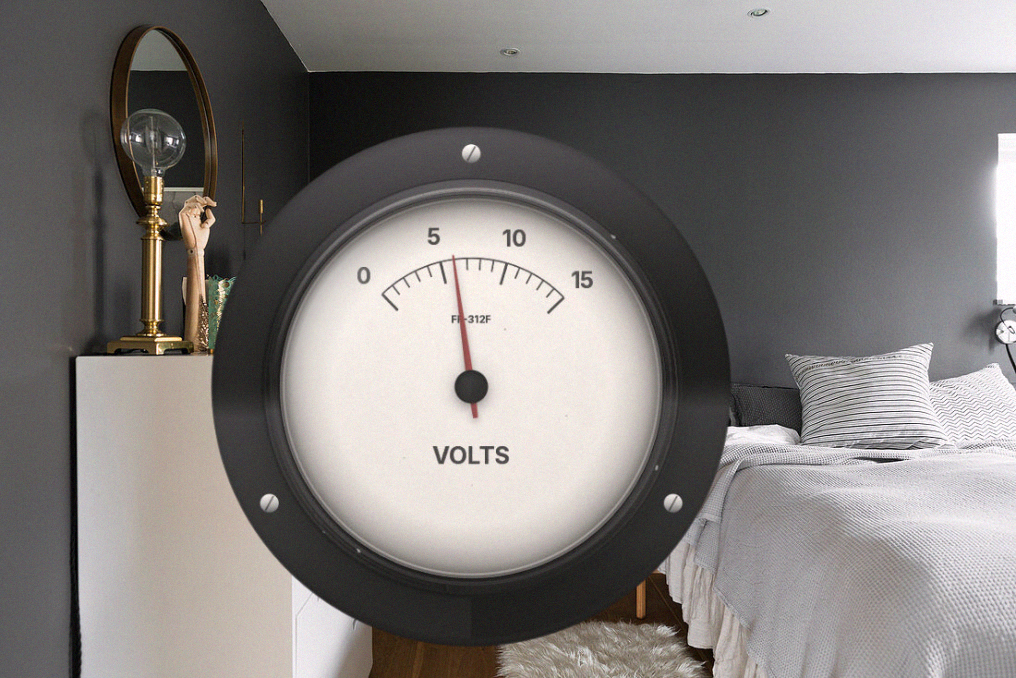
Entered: 6 V
